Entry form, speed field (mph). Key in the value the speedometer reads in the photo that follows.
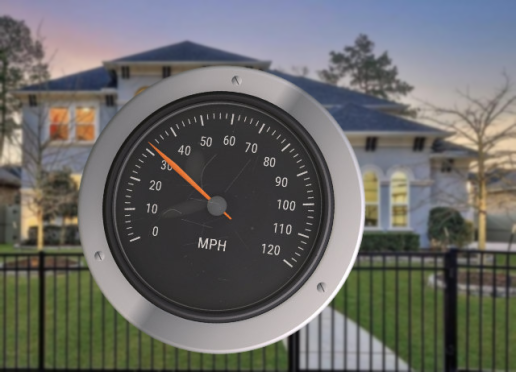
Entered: 32 mph
